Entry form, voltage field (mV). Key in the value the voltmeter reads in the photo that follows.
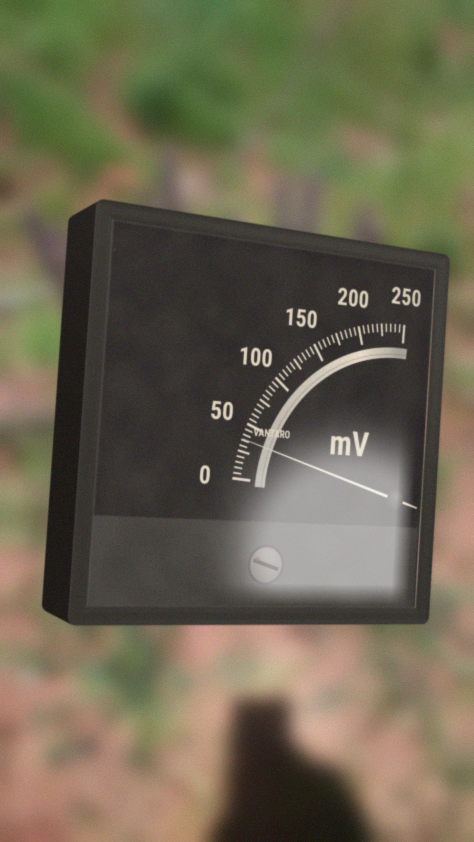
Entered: 35 mV
